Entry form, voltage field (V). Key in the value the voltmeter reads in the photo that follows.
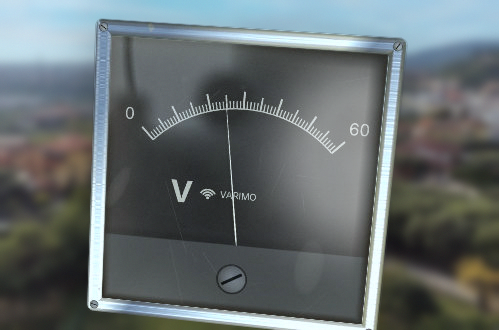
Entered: 25 V
